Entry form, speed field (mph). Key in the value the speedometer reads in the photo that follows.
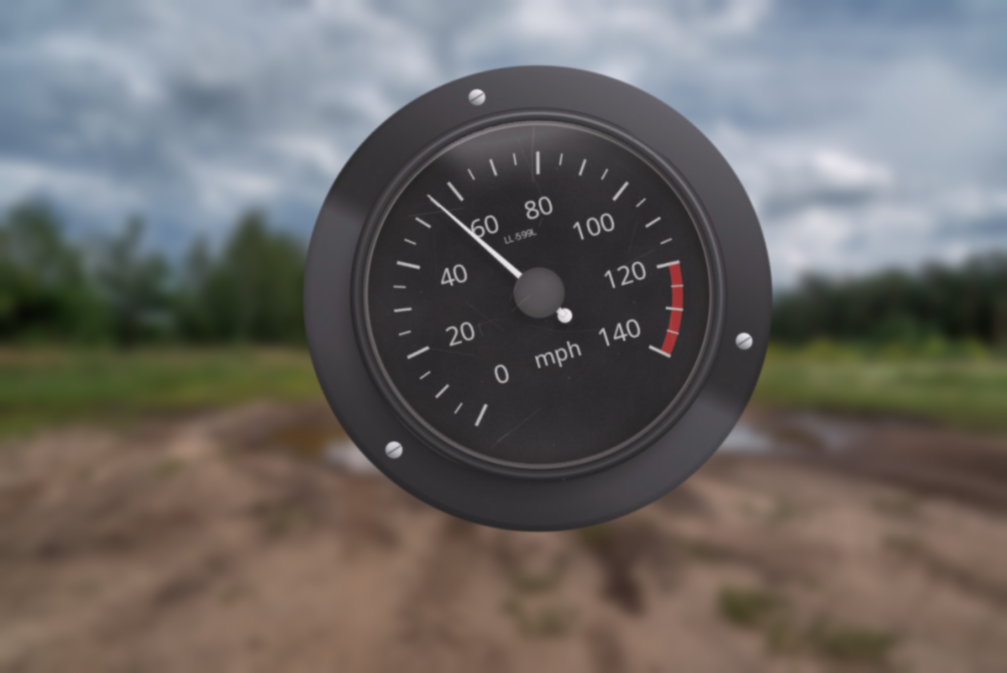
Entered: 55 mph
